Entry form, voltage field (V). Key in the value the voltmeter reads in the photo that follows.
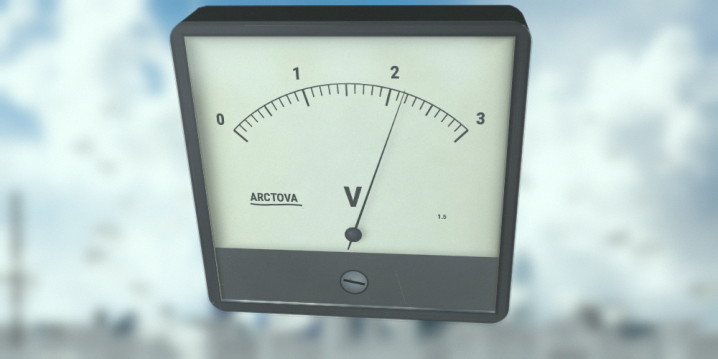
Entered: 2.15 V
